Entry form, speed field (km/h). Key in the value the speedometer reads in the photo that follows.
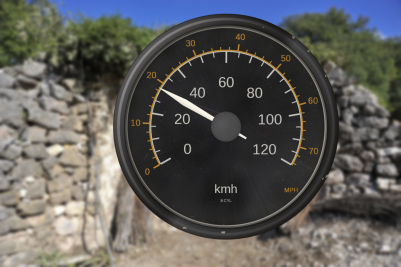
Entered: 30 km/h
